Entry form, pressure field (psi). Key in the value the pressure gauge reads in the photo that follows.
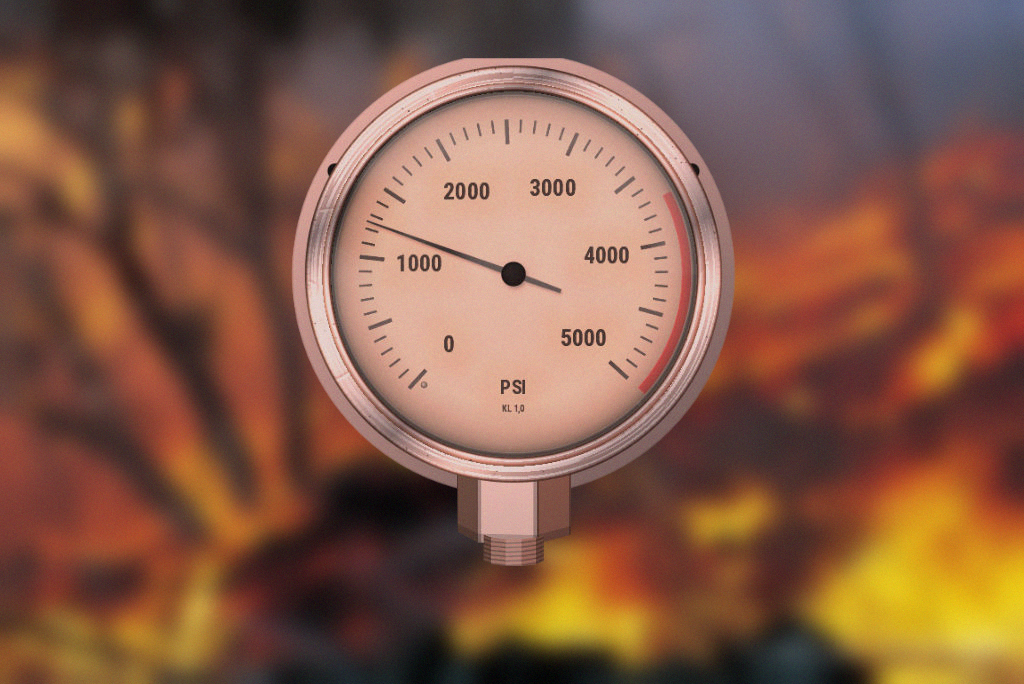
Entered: 1250 psi
